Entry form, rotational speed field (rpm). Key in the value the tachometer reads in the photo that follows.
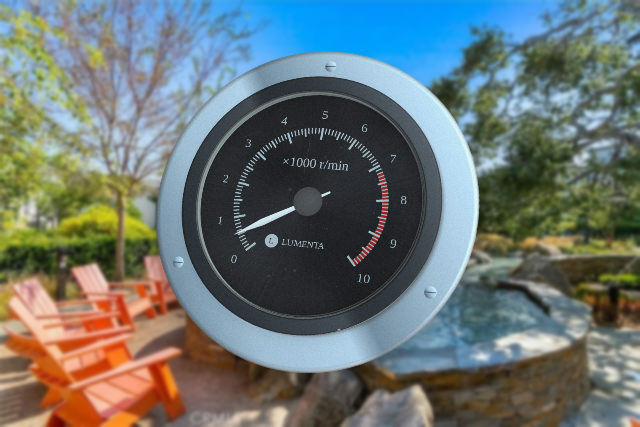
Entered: 500 rpm
